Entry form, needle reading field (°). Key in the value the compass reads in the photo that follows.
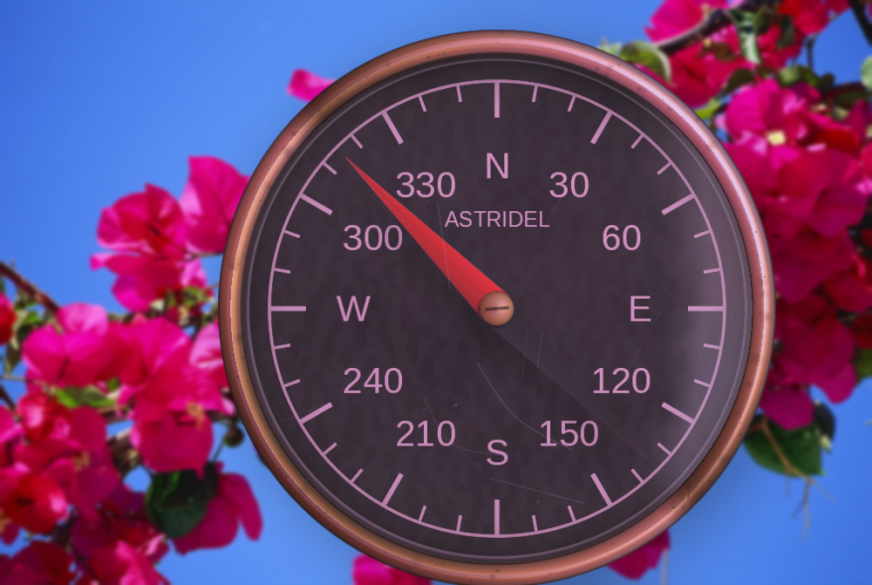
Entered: 315 °
